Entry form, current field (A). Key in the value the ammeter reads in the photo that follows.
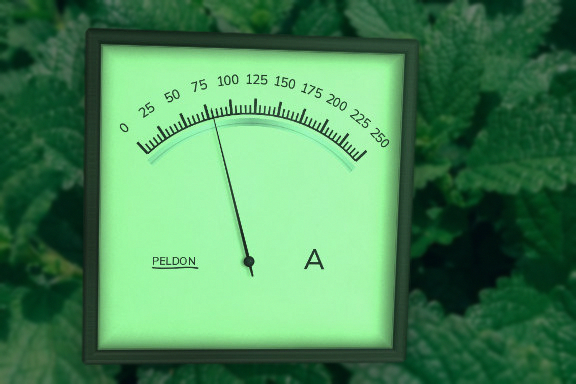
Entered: 80 A
